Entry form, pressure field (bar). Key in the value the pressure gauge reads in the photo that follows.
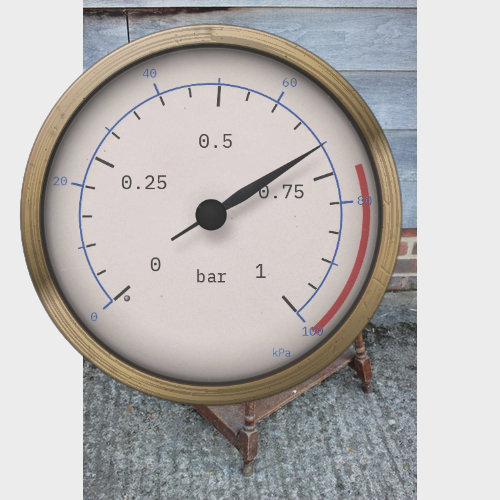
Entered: 0.7 bar
